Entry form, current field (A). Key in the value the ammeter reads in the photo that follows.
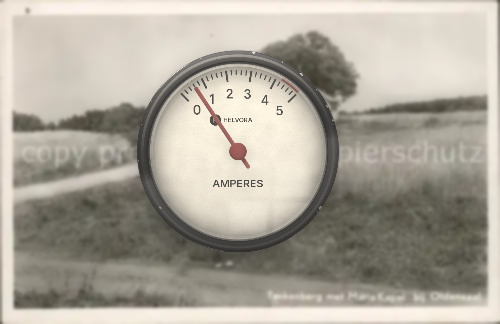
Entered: 0.6 A
